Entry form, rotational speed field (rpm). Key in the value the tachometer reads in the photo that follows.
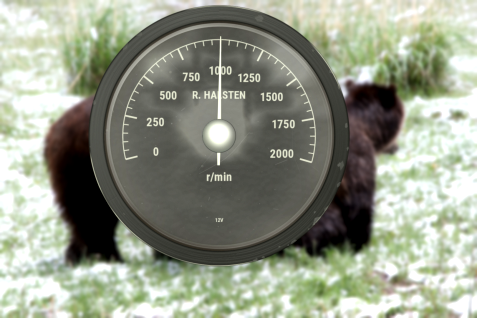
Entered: 1000 rpm
